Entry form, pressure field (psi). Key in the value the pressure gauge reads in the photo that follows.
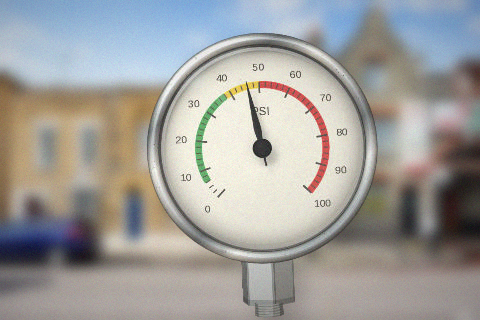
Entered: 46 psi
